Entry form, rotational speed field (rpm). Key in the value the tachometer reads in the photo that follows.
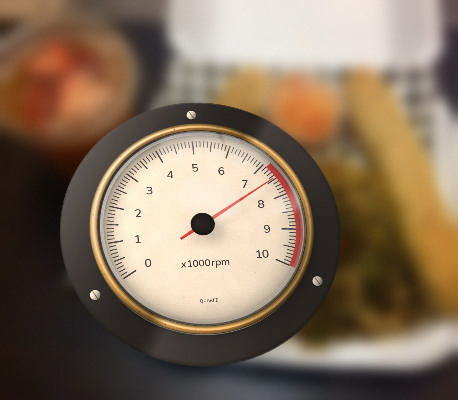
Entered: 7500 rpm
